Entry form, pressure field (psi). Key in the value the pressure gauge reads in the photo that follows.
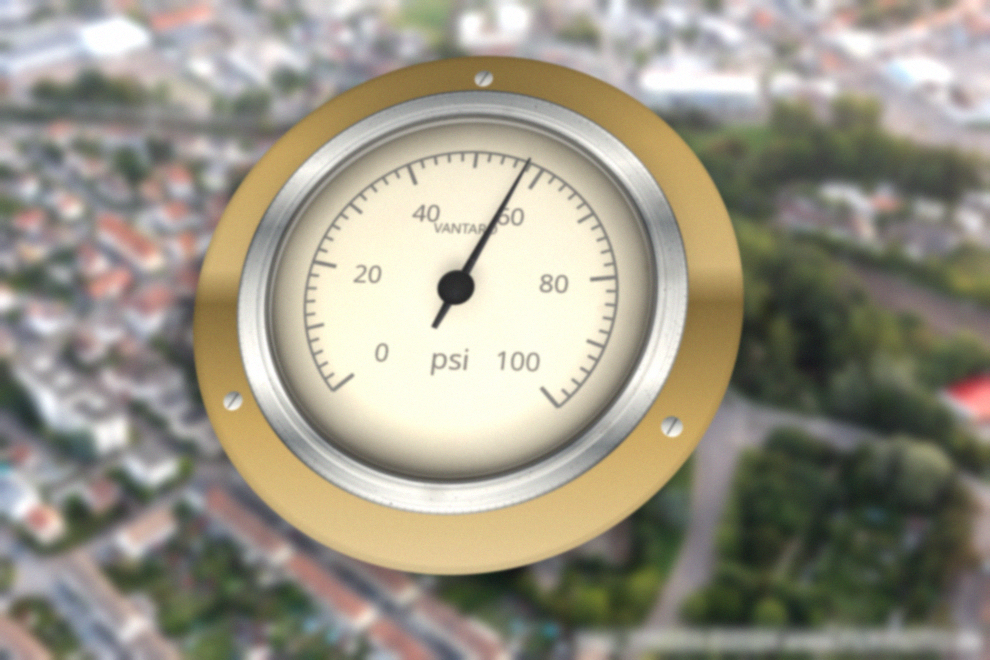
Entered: 58 psi
